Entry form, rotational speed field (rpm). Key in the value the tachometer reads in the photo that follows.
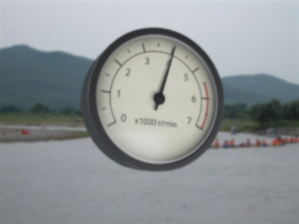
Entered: 4000 rpm
